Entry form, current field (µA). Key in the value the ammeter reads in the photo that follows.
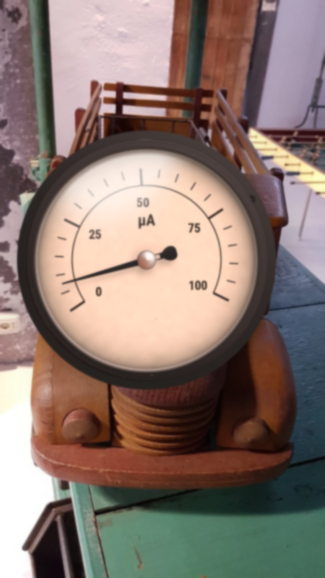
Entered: 7.5 µA
